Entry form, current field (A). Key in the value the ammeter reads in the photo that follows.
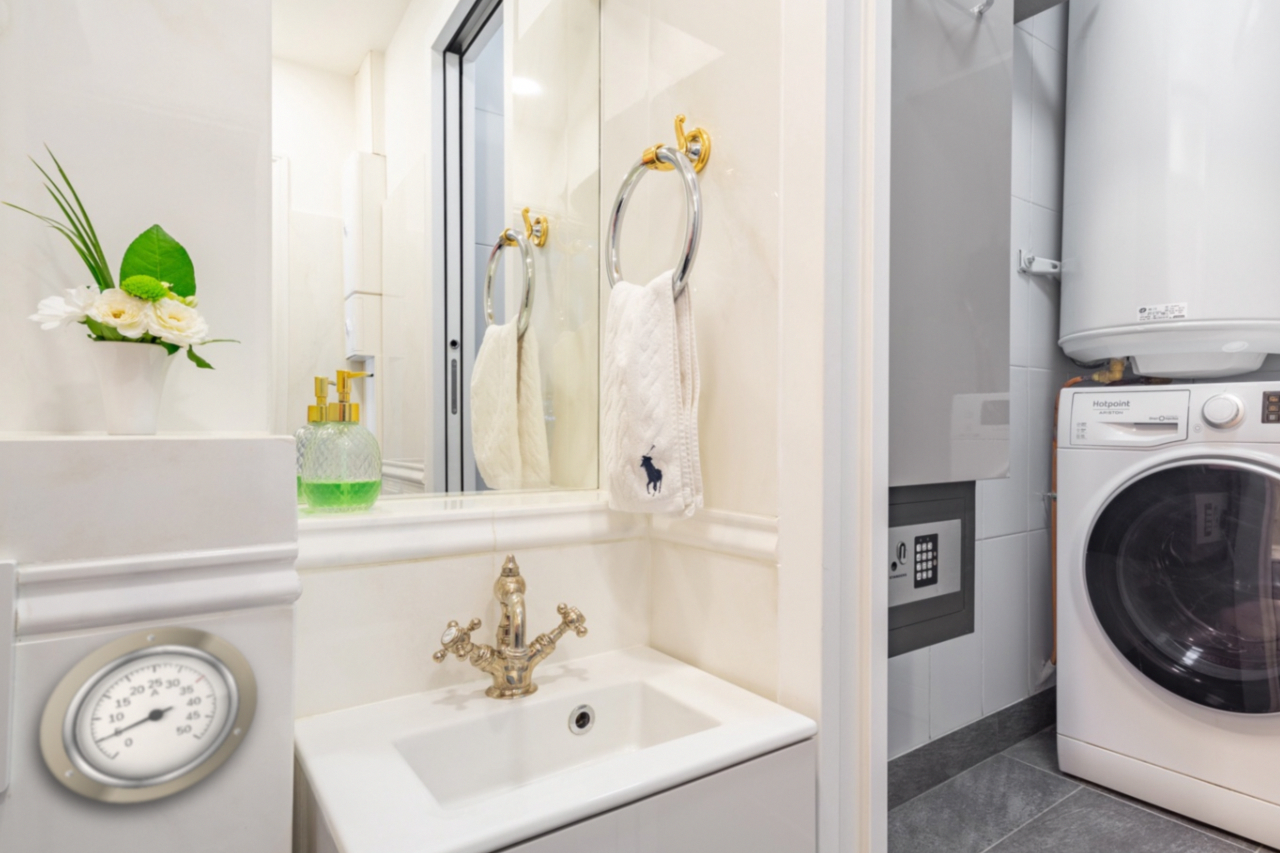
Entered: 5 A
